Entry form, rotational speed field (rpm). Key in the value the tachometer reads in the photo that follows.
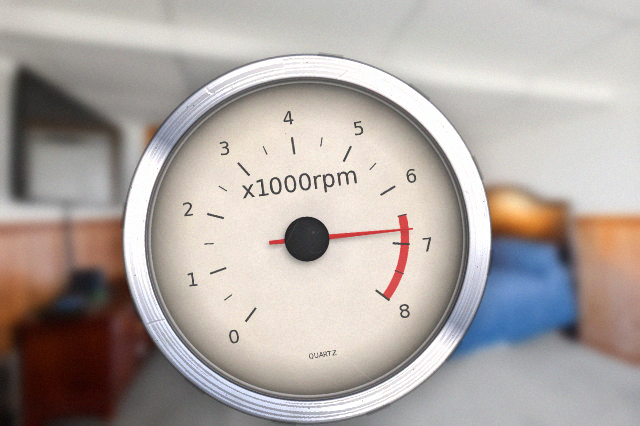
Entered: 6750 rpm
